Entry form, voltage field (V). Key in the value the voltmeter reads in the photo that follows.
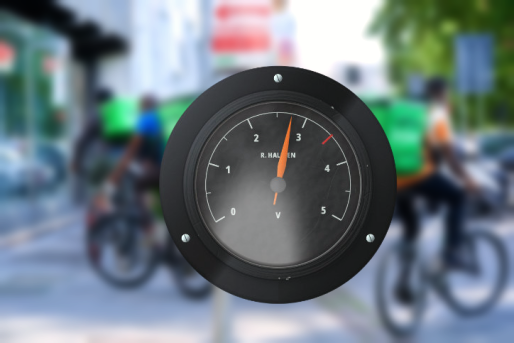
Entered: 2.75 V
